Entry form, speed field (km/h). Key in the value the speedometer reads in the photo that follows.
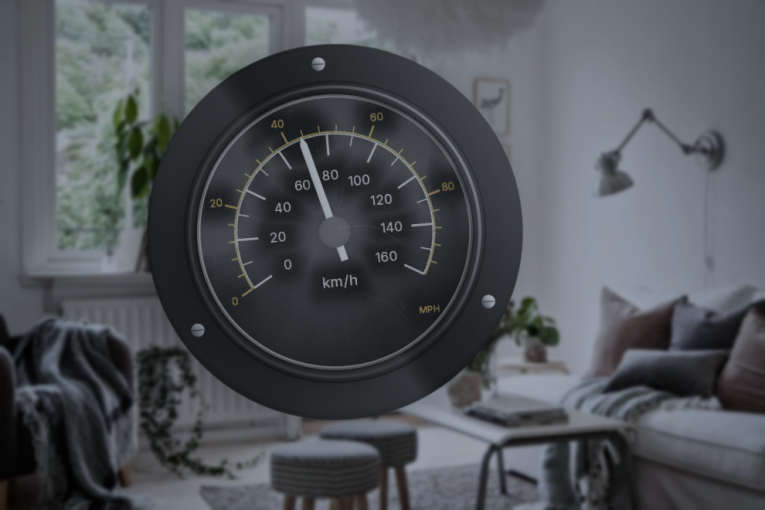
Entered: 70 km/h
